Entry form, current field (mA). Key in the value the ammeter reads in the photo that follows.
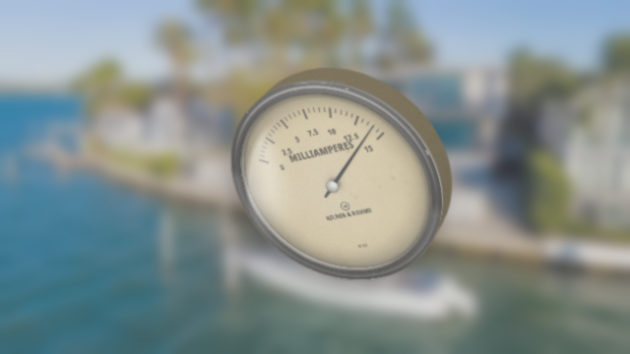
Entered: 14 mA
